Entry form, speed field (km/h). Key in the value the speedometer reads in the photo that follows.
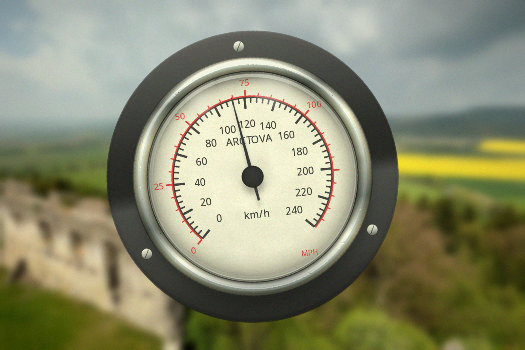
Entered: 112 km/h
